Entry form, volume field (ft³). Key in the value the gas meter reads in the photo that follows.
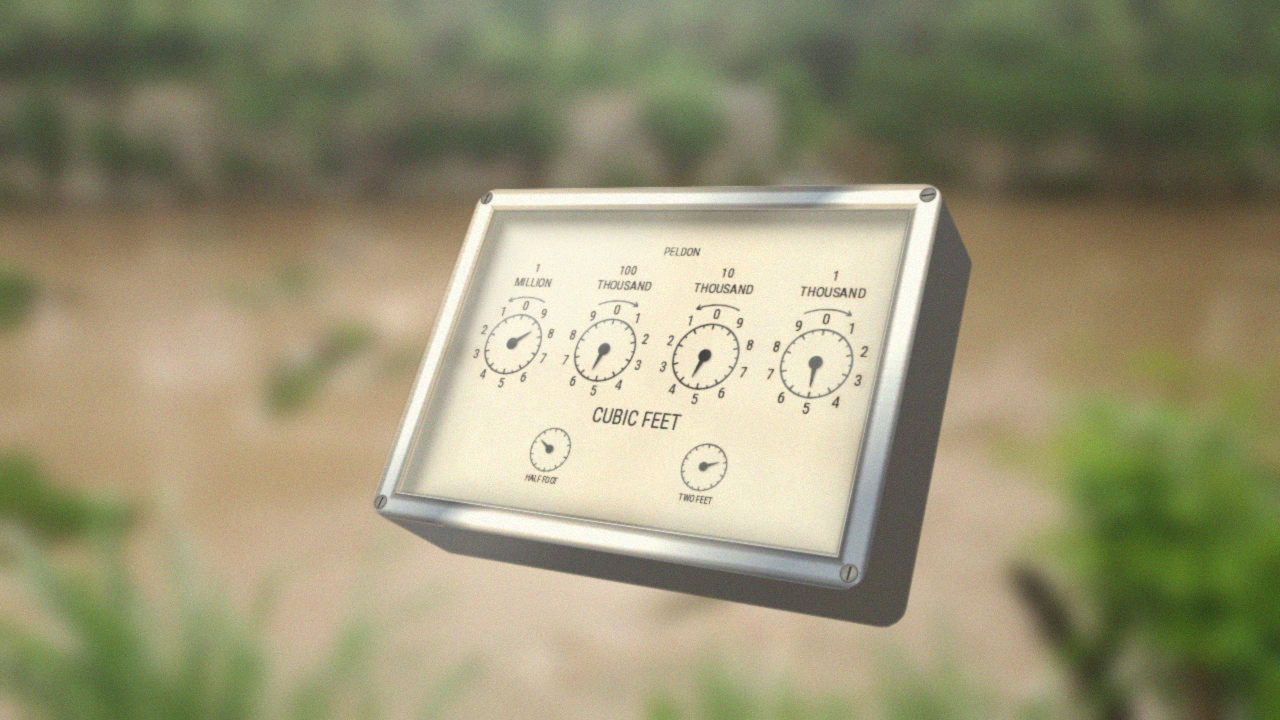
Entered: 854500 ft³
